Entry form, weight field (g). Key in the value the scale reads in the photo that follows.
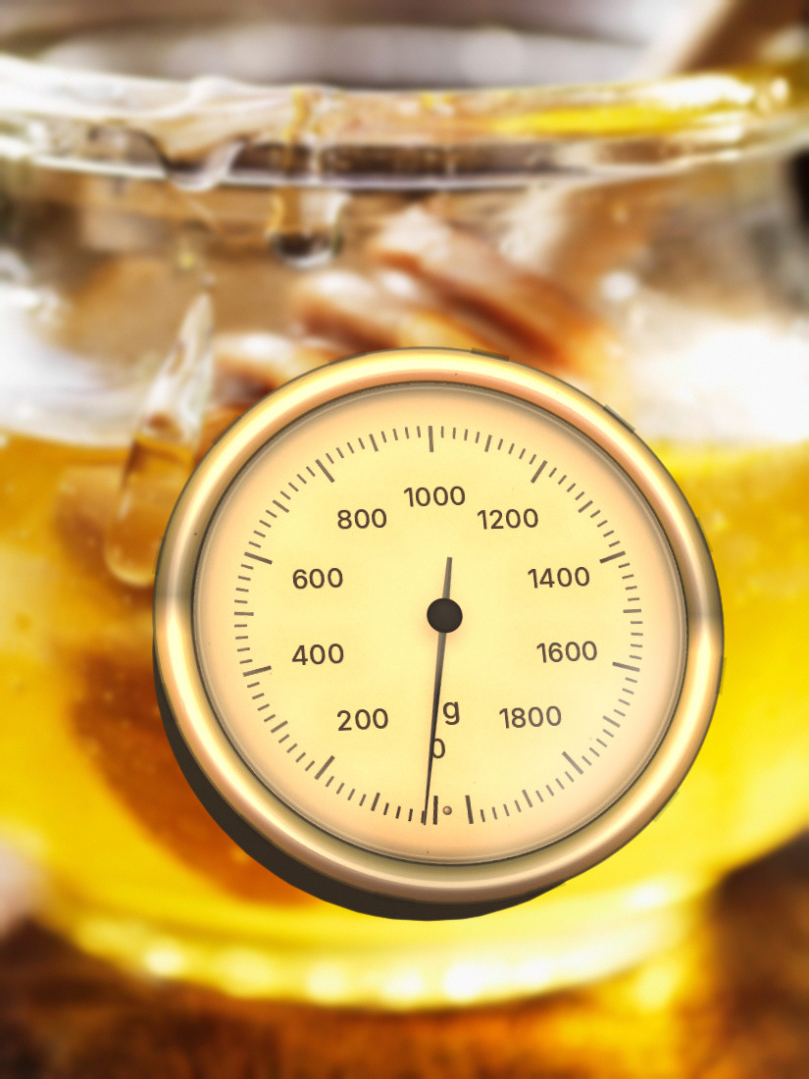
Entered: 20 g
